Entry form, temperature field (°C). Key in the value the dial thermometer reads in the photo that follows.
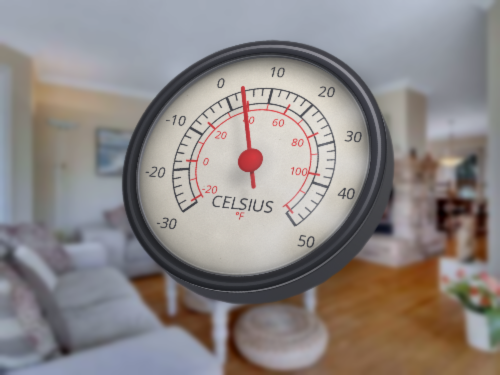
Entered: 4 °C
